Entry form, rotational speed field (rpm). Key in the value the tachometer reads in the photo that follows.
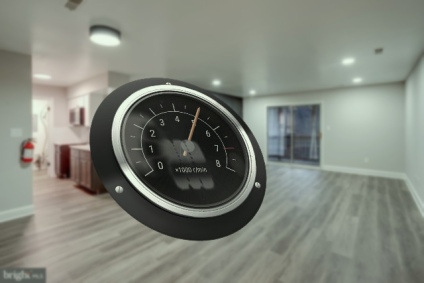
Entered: 5000 rpm
